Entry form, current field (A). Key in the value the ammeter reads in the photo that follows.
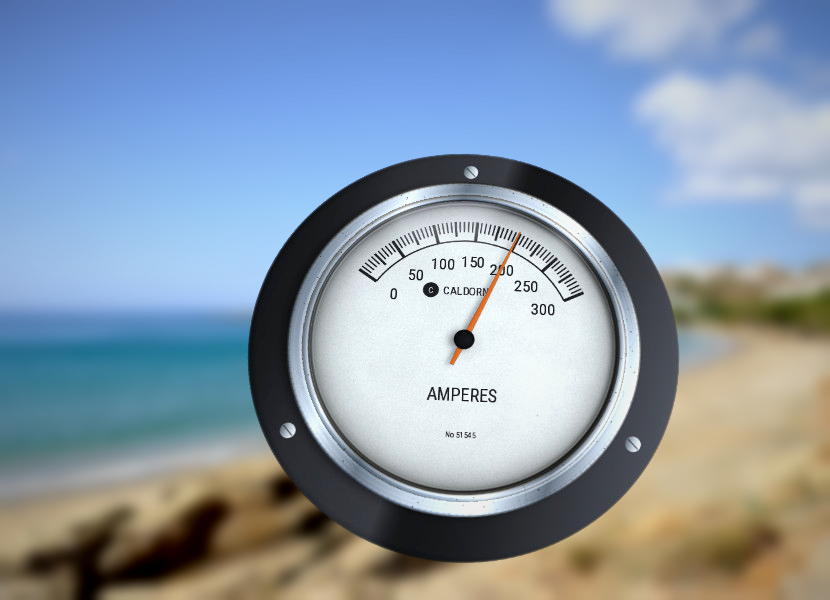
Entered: 200 A
